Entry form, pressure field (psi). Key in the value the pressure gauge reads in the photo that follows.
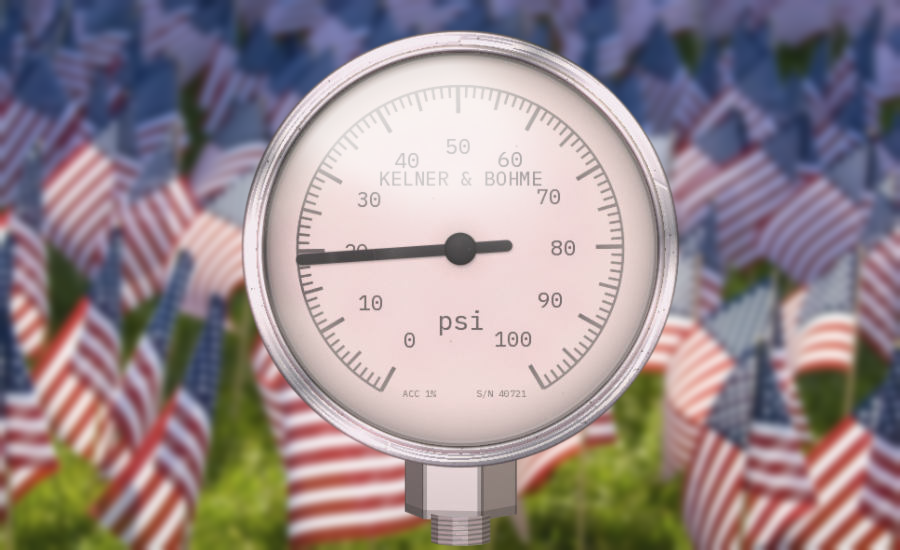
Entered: 19 psi
